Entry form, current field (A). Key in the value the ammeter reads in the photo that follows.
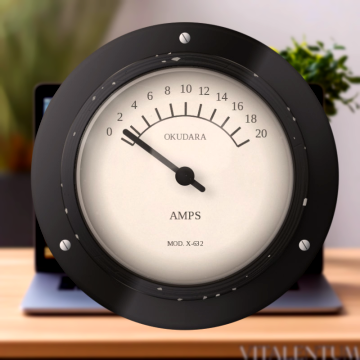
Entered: 1 A
